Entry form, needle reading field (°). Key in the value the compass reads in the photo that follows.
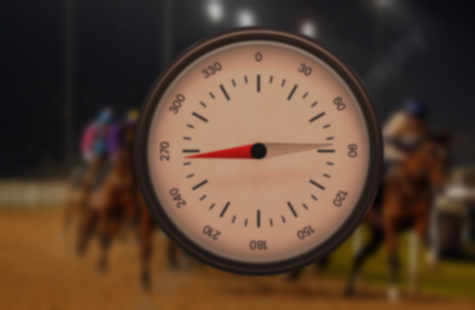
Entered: 265 °
